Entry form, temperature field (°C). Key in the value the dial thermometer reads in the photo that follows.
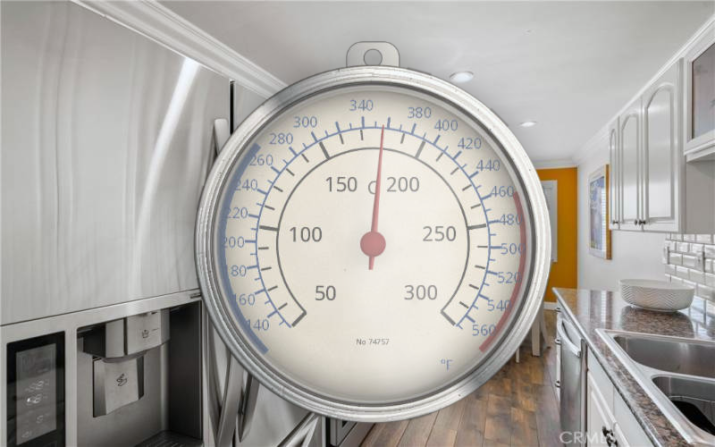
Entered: 180 °C
